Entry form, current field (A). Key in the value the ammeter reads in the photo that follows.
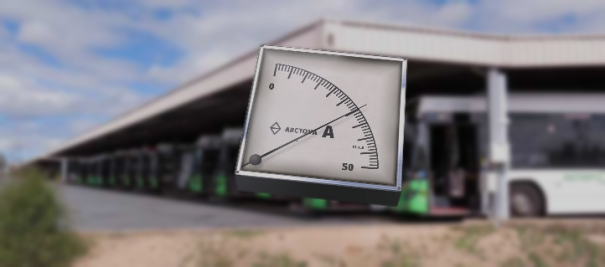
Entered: 30 A
